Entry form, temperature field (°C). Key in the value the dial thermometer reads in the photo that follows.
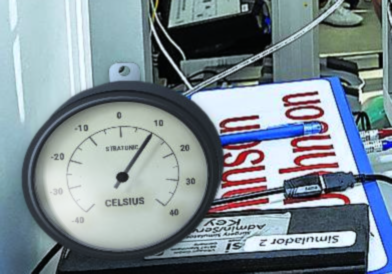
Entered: 10 °C
